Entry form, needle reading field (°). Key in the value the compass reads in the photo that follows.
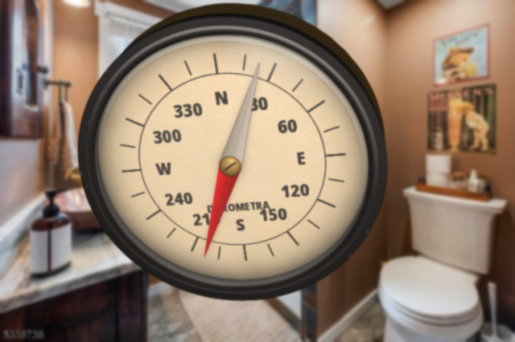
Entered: 202.5 °
